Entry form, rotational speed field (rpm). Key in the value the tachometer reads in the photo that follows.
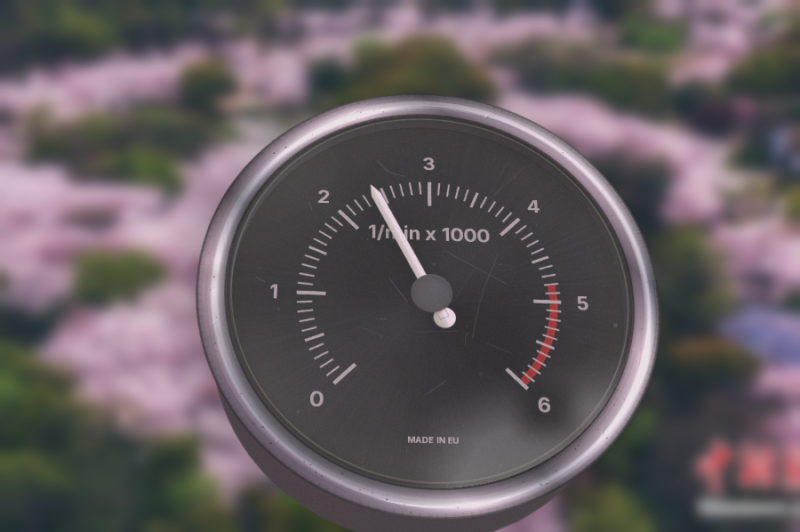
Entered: 2400 rpm
